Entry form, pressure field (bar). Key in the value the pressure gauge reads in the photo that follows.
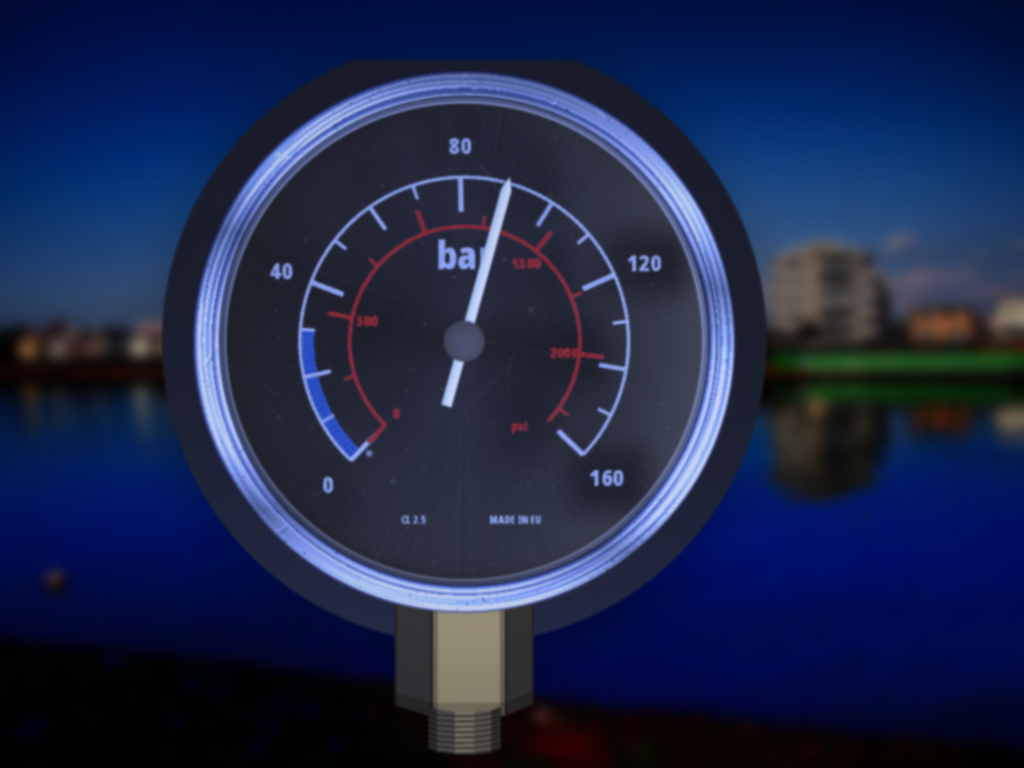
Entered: 90 bar
